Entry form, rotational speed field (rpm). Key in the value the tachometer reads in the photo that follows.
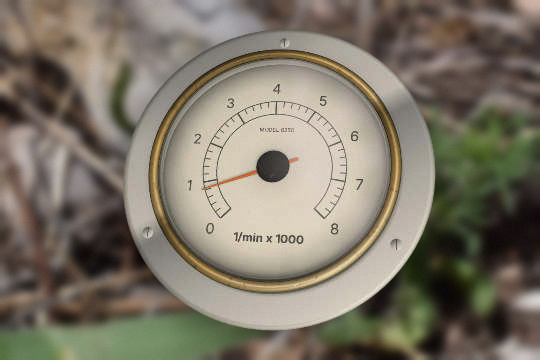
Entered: 800 rpm
